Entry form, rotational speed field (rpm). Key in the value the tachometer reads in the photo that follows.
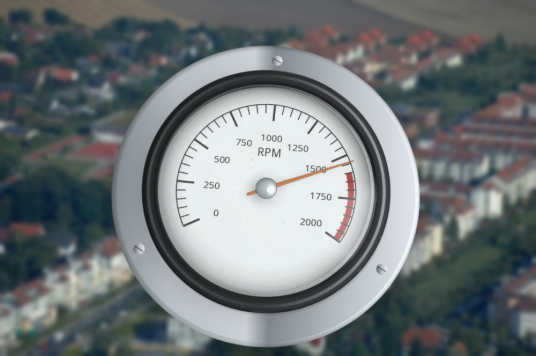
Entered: 1550 rpm
